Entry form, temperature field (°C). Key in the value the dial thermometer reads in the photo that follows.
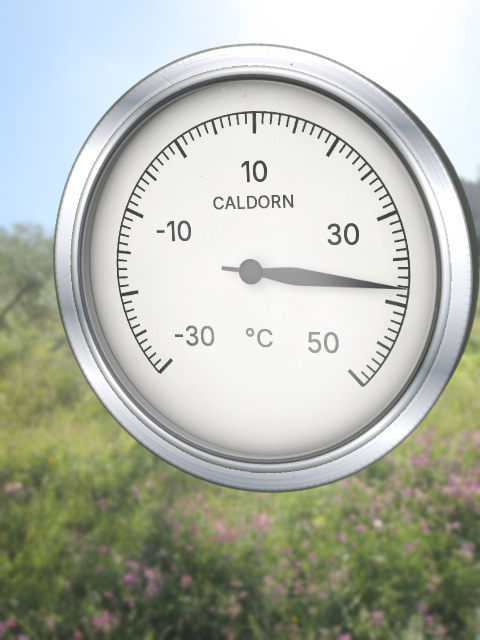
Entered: 38 °C
